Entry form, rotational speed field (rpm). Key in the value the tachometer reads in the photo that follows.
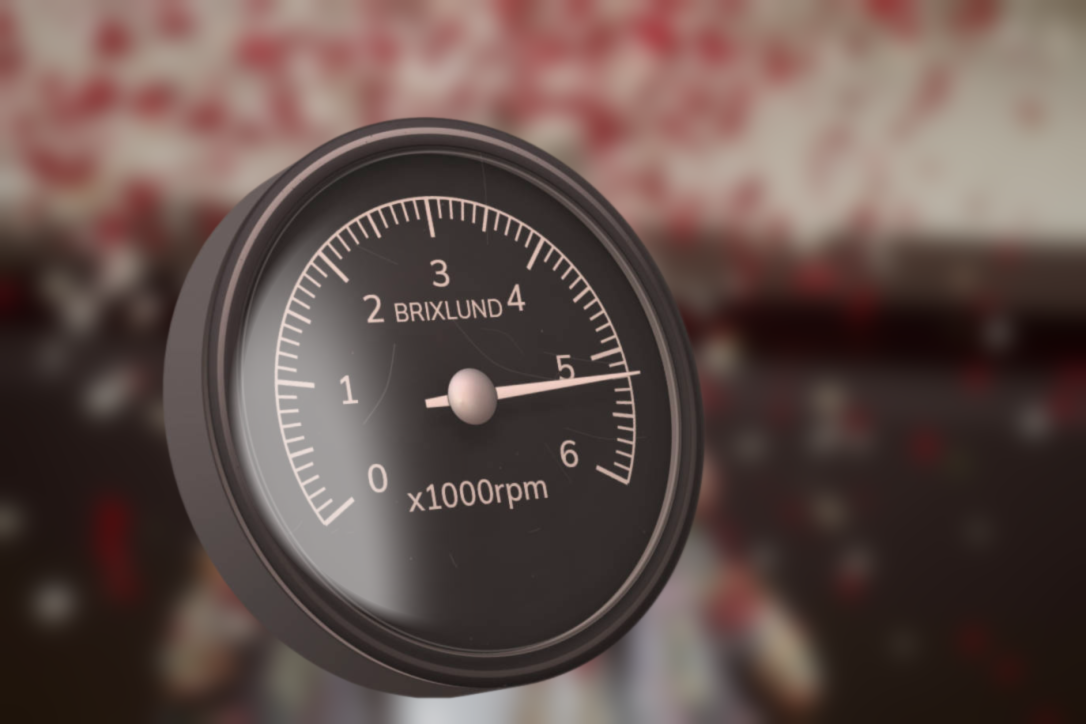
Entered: 5200 rpm
